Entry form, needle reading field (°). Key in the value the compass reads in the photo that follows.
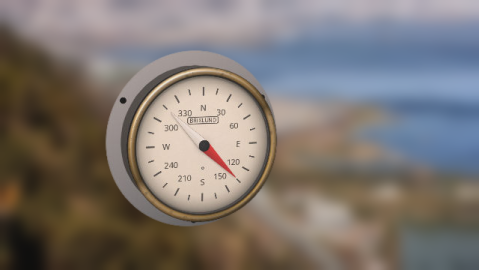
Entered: 135 °
